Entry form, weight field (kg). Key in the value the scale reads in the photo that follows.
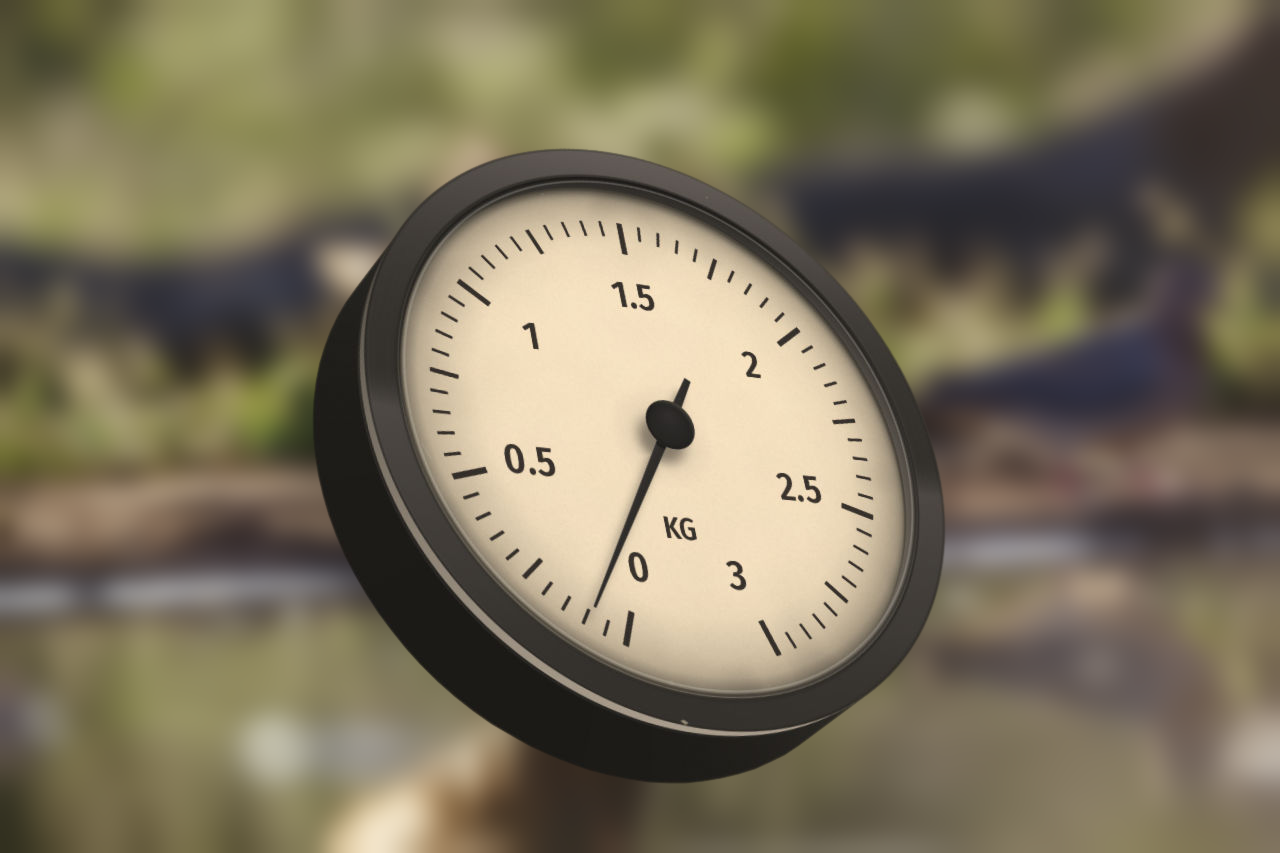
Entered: 0.1 kg
